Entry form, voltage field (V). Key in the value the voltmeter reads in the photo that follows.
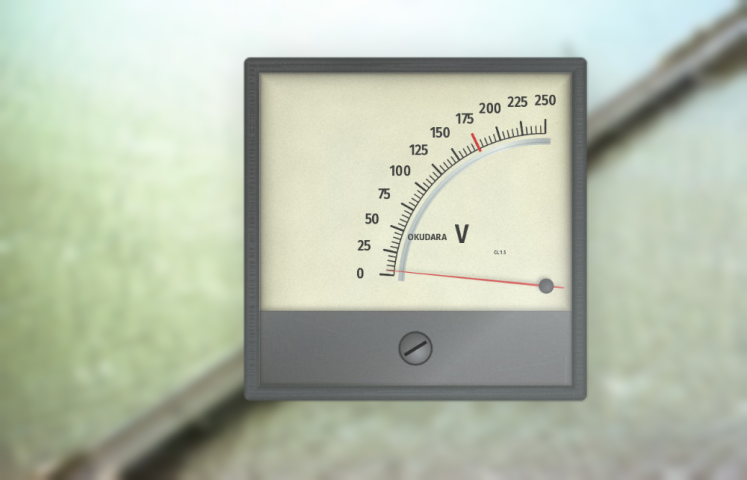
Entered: 5 V
